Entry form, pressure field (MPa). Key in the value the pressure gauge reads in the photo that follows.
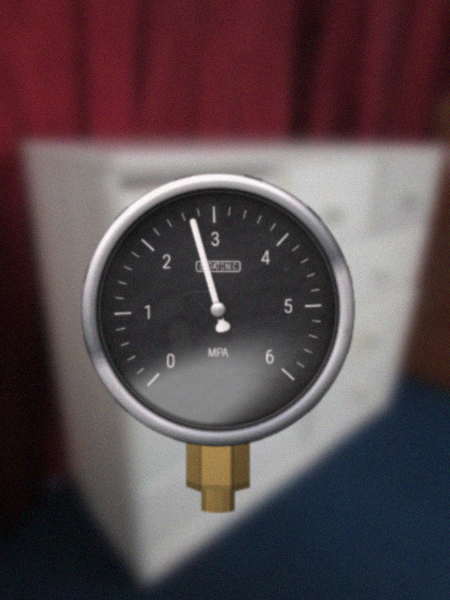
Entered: 2.7 MPa
